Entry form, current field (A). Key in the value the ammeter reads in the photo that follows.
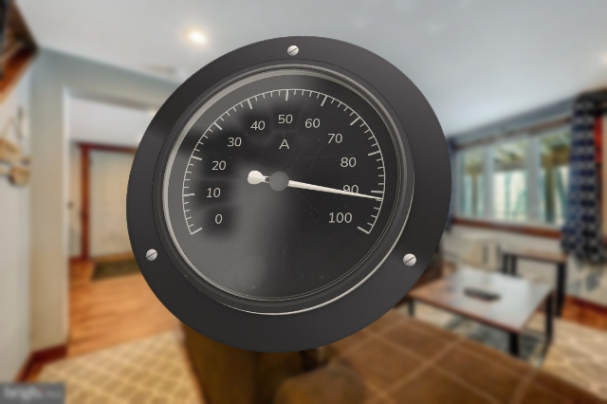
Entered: 92 A
